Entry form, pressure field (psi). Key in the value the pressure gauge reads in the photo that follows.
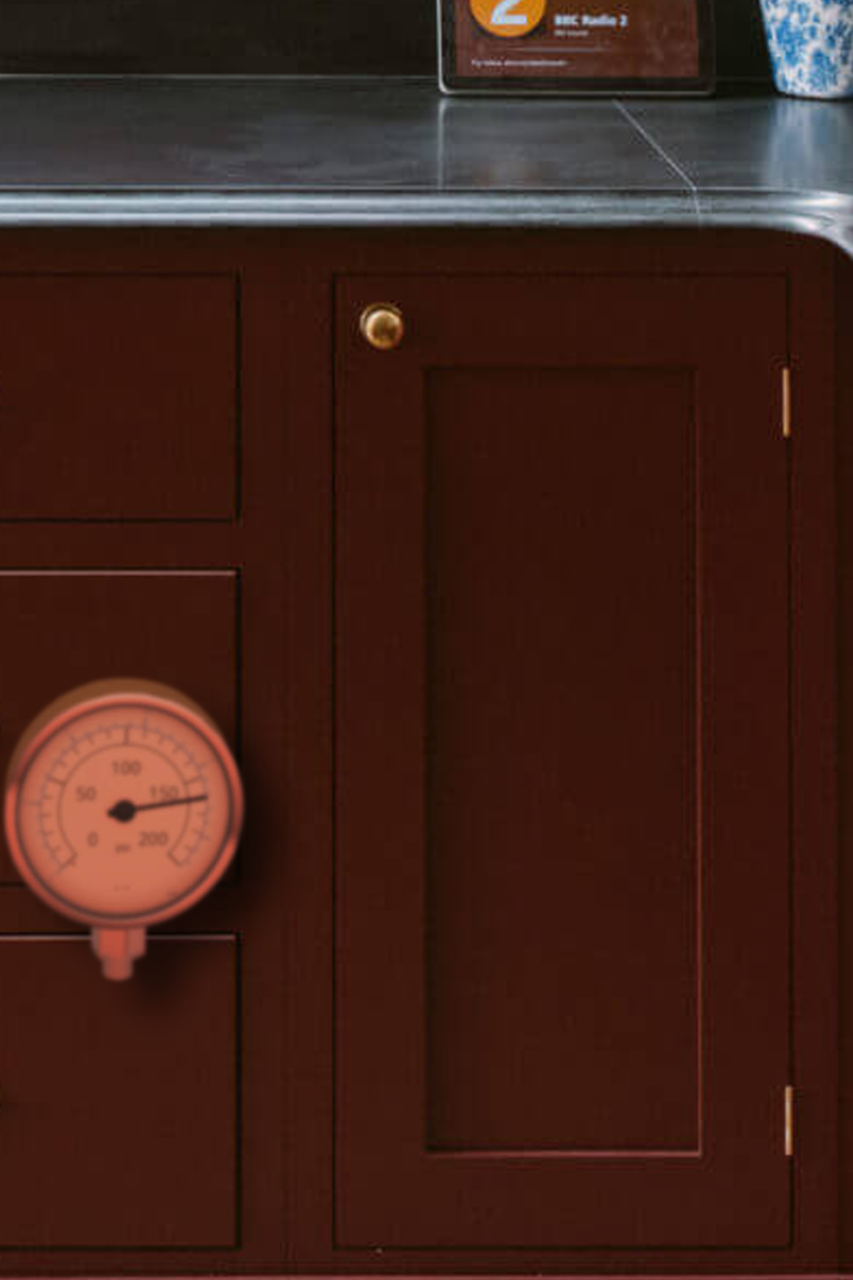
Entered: 160 psi
